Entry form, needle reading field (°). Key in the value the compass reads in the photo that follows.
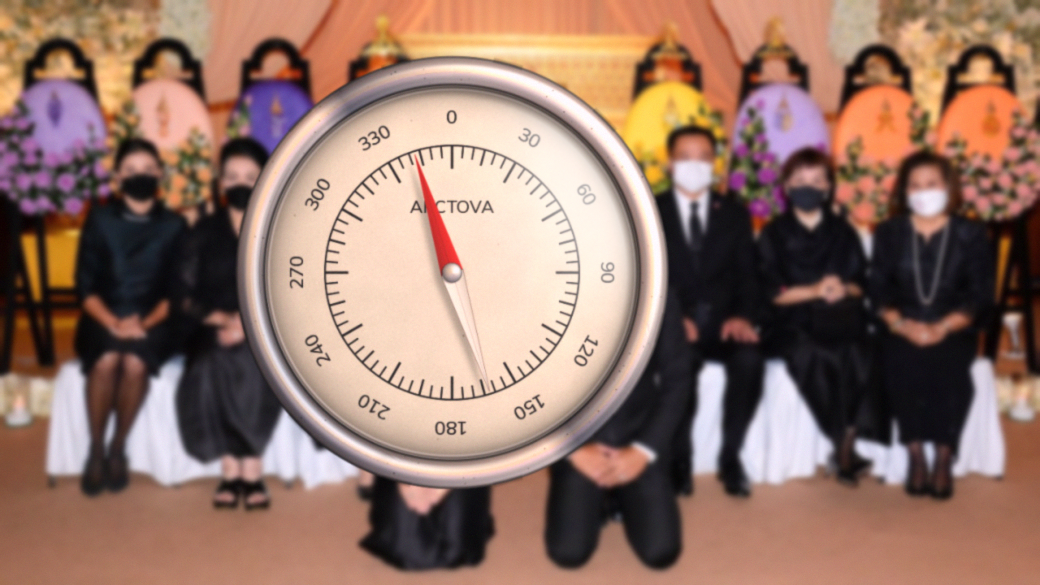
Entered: 342.5 °
